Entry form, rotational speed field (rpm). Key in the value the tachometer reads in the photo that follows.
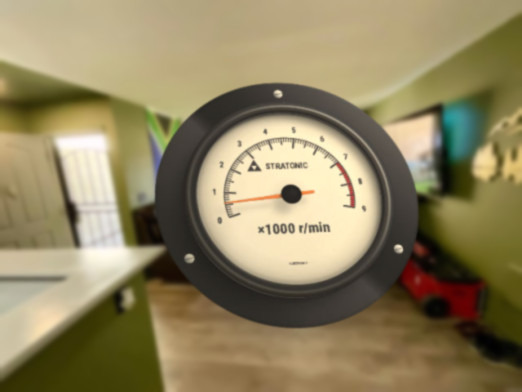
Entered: 500 rpm
